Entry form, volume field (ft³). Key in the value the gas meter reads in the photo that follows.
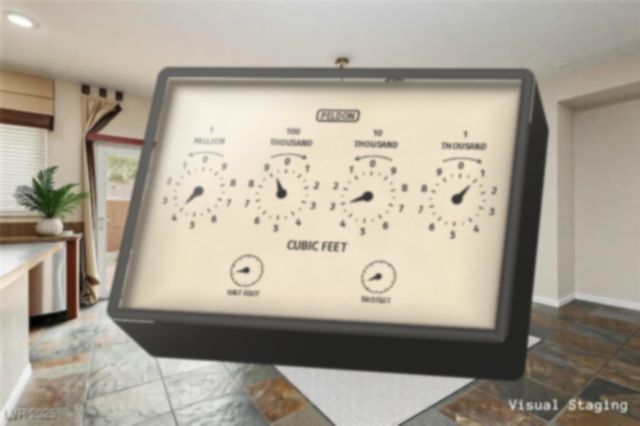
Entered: 393100 ft³
